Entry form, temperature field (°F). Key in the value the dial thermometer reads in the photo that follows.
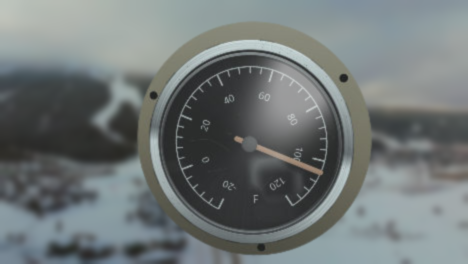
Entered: 104 °F
